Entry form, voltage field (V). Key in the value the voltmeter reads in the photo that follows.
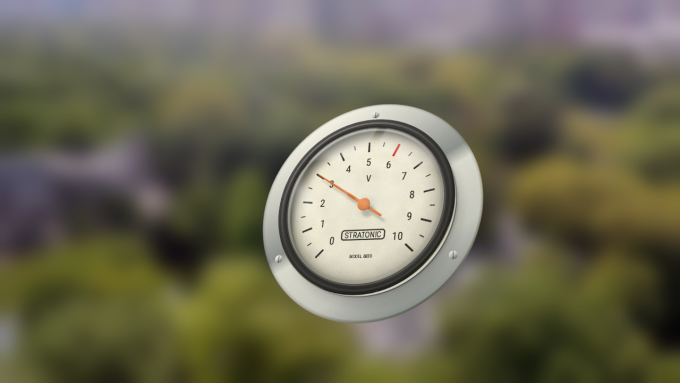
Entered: 3 V
